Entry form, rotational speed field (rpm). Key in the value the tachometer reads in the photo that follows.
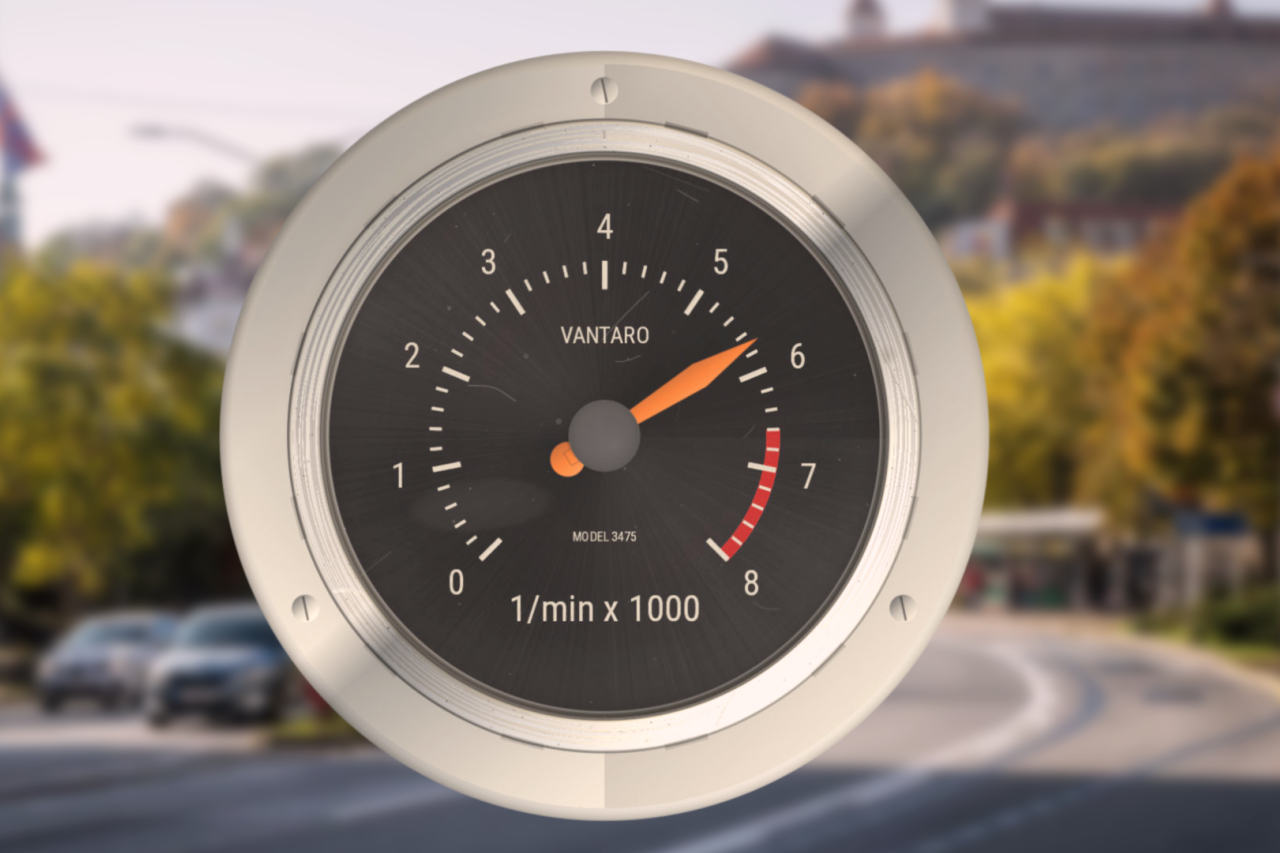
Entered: 5700 rpm
